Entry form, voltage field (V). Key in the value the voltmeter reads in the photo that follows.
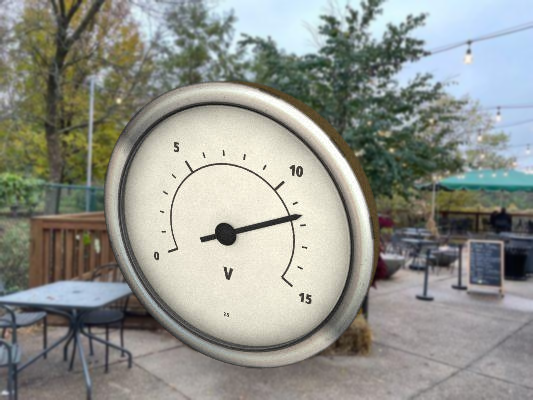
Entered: 11.5 V
